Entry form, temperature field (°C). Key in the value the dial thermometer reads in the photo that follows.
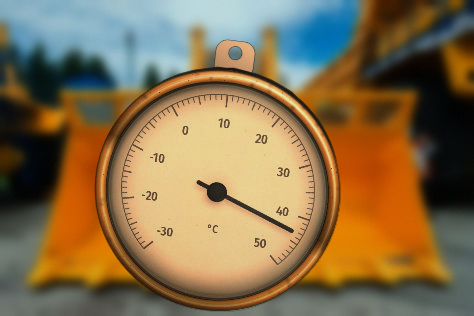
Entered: 43 °C
